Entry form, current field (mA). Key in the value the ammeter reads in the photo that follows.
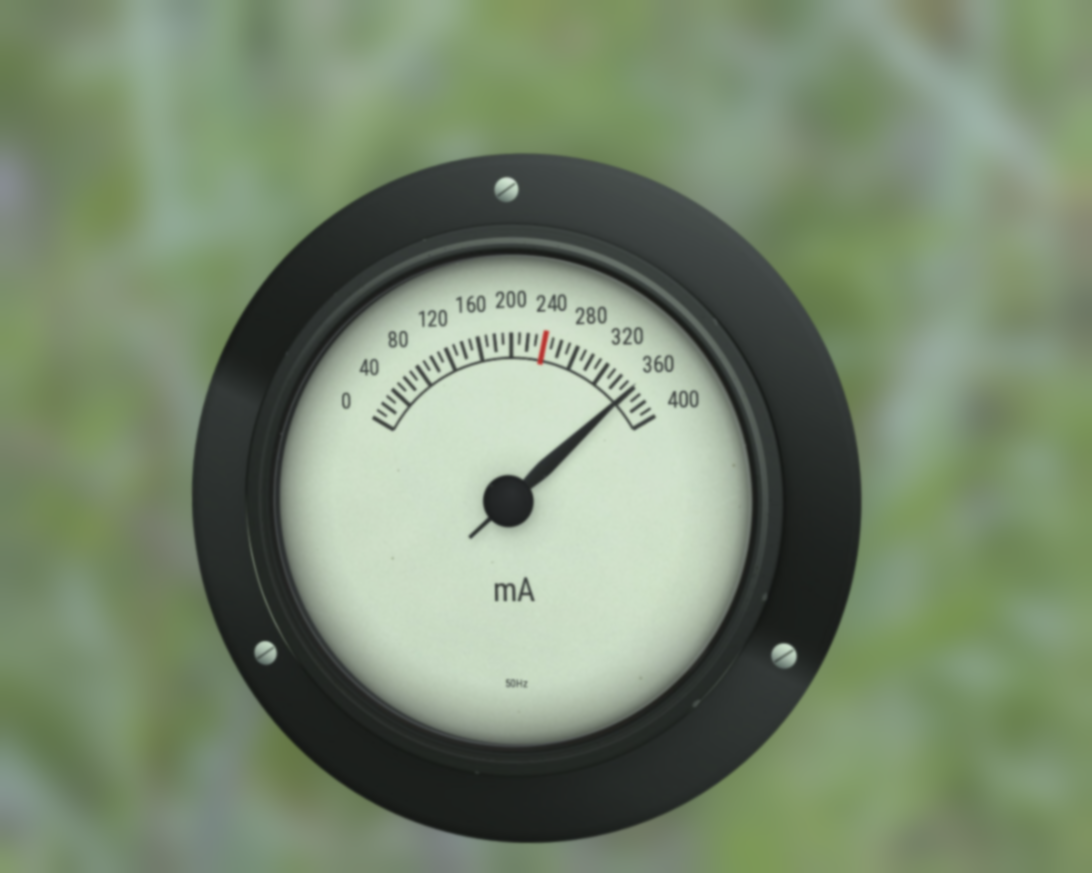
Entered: 360 mA
